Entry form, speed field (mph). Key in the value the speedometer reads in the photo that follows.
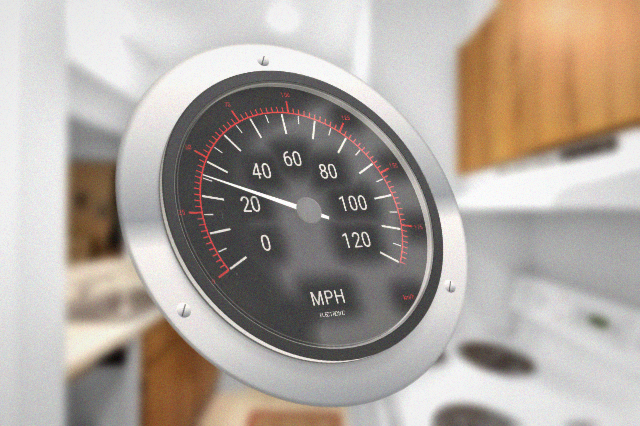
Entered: 25 mph
